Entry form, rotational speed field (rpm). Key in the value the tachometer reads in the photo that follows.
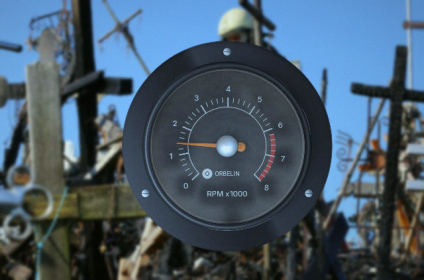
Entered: 1400 rpm
